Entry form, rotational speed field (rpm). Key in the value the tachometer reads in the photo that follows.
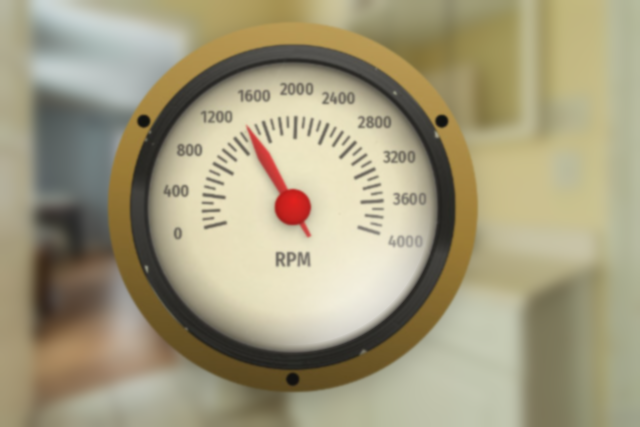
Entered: 1400 rpm
